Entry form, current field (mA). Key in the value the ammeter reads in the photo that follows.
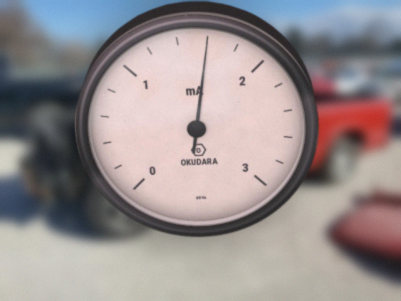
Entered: 1.6 mA
